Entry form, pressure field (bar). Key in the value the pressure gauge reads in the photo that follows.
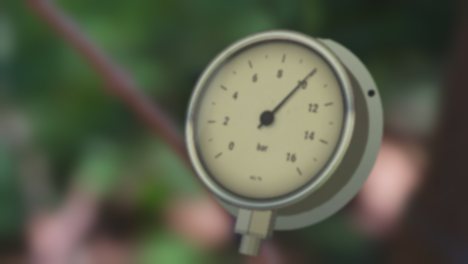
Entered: 10 bar
